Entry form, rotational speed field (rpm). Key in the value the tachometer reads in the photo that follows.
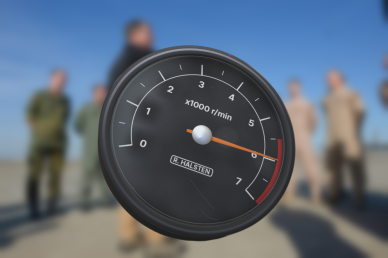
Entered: 6000 rpm
